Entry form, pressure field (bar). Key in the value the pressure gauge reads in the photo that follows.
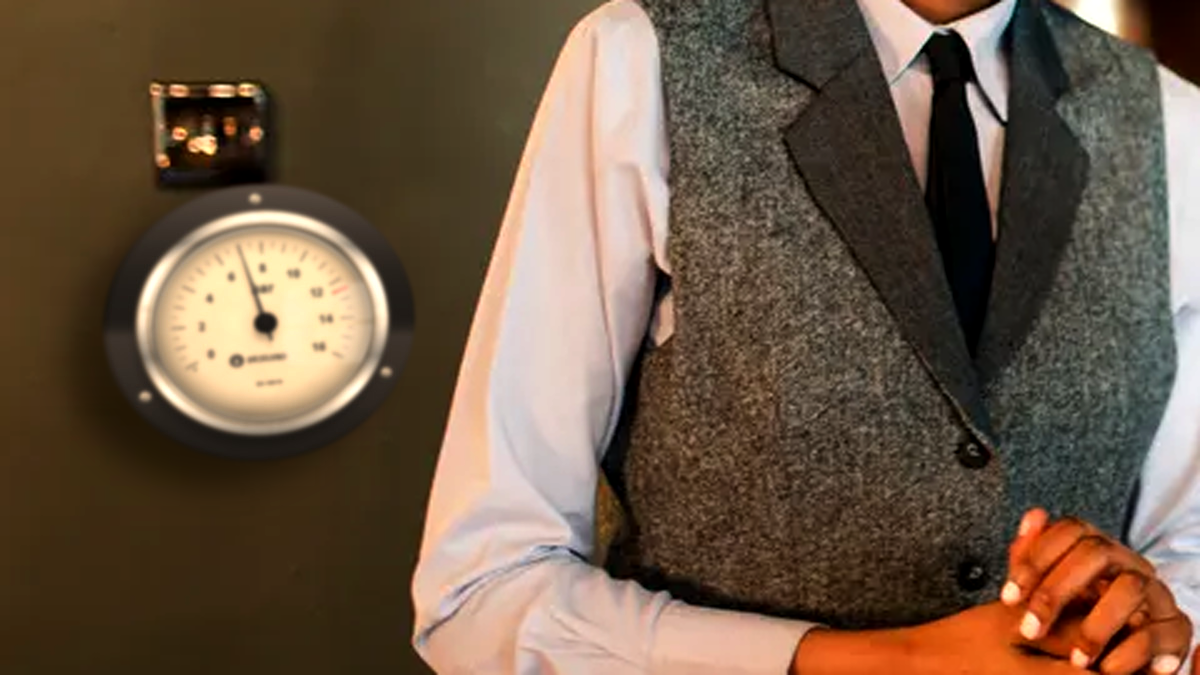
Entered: 7 bar
